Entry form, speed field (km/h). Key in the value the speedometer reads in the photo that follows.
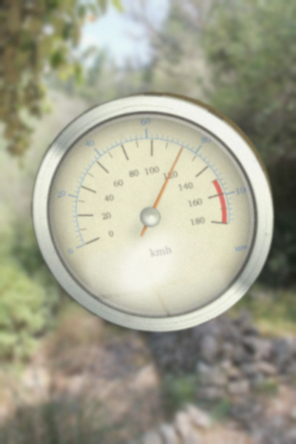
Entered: 120 km/h
